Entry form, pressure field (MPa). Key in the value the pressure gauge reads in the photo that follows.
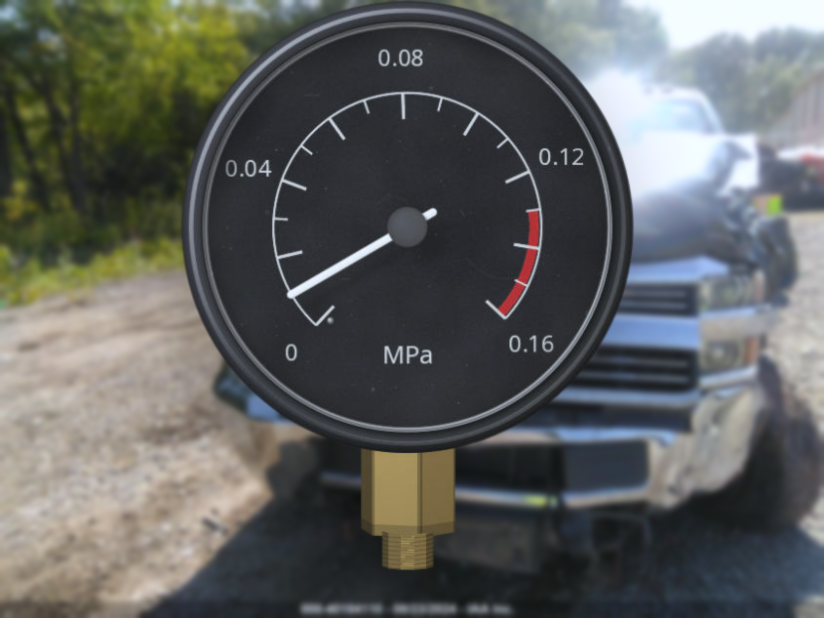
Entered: 0.01 MPa
